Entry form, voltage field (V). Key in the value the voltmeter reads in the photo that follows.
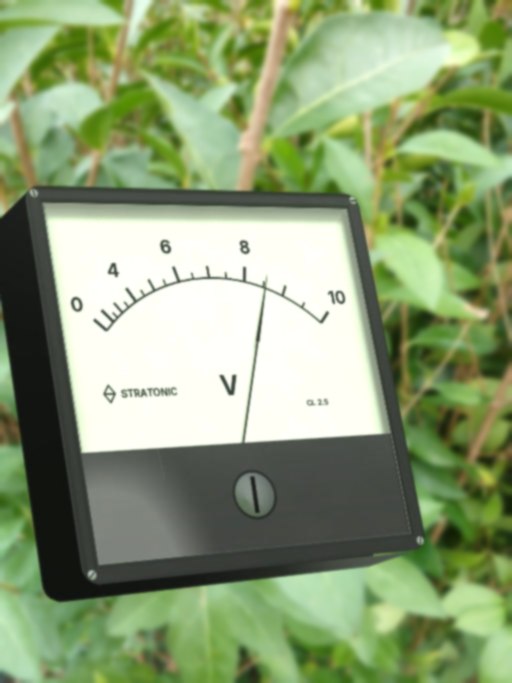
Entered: 8.5 V
